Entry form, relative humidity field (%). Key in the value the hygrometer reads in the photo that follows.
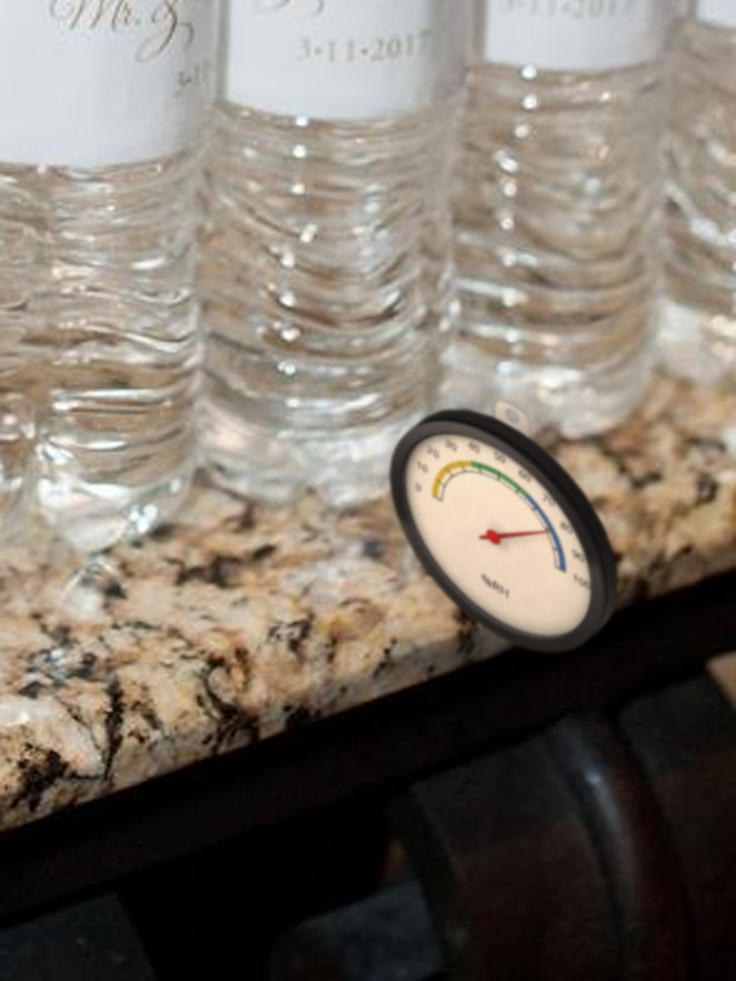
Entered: 80 %
